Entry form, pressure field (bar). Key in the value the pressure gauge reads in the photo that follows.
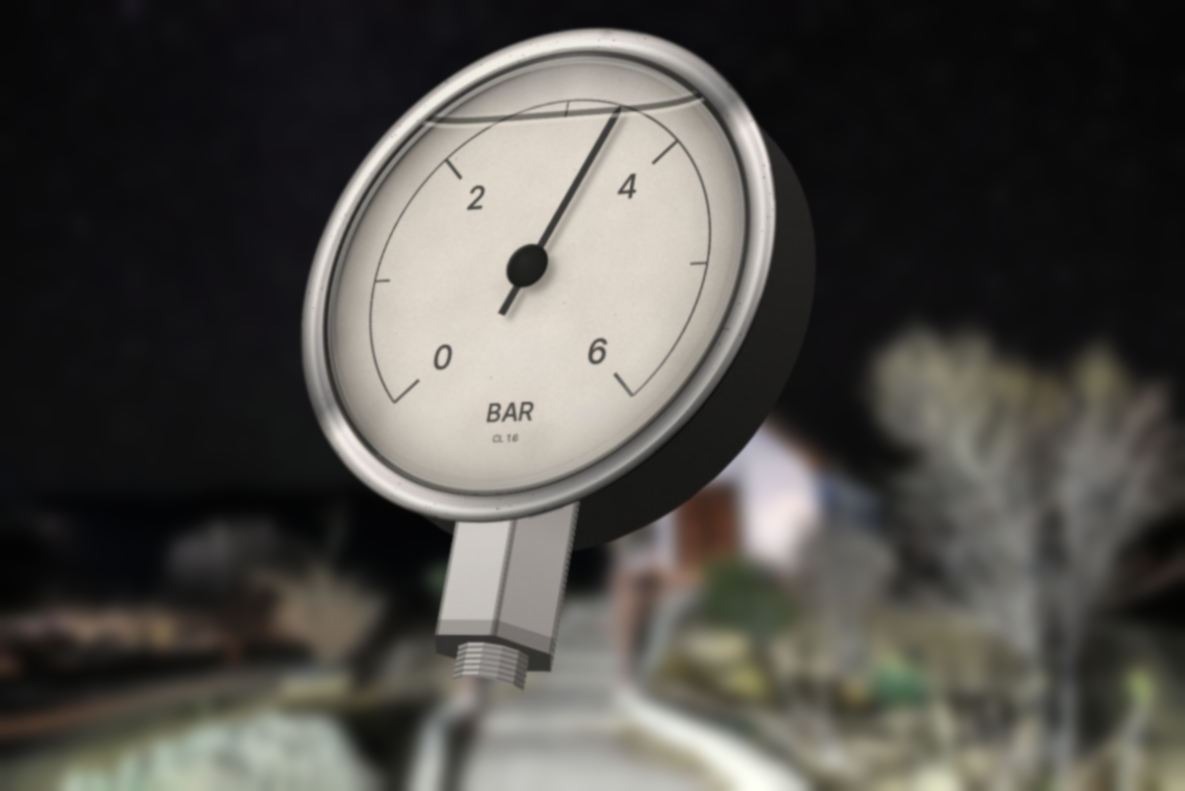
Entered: 3.5 bar
